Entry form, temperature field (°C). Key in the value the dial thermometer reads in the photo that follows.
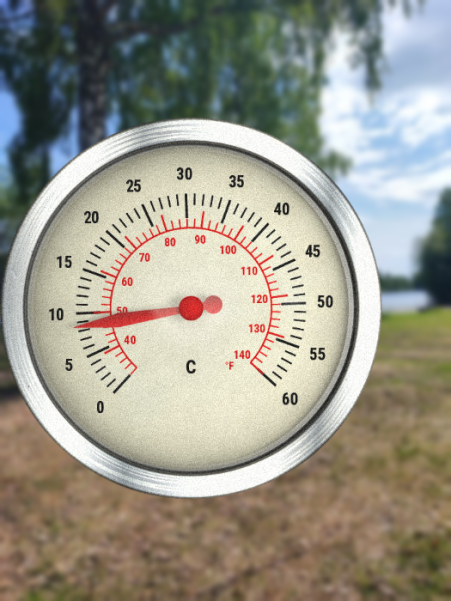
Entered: 8.5 °C
